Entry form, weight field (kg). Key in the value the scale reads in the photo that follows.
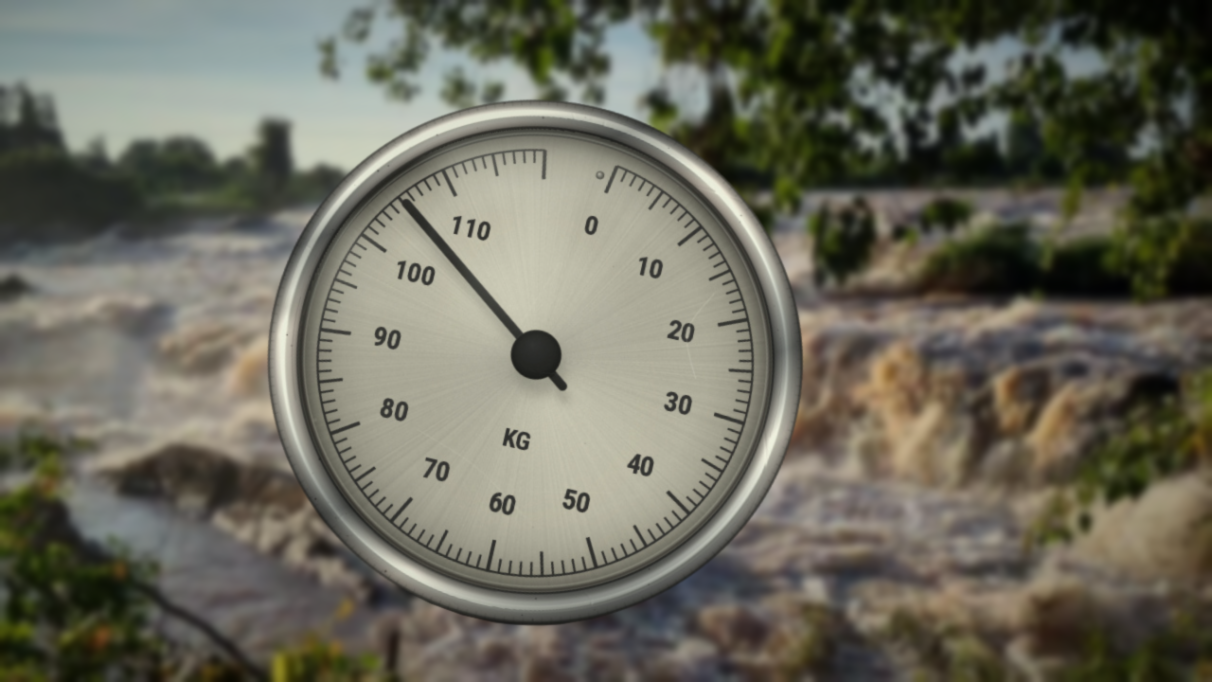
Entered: 105 kg
